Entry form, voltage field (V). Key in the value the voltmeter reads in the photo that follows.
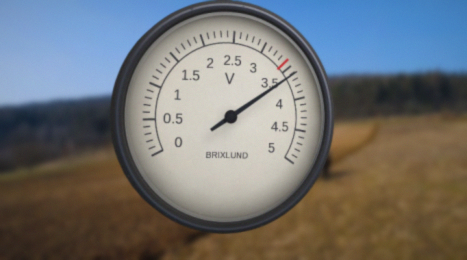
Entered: 3.6 V
